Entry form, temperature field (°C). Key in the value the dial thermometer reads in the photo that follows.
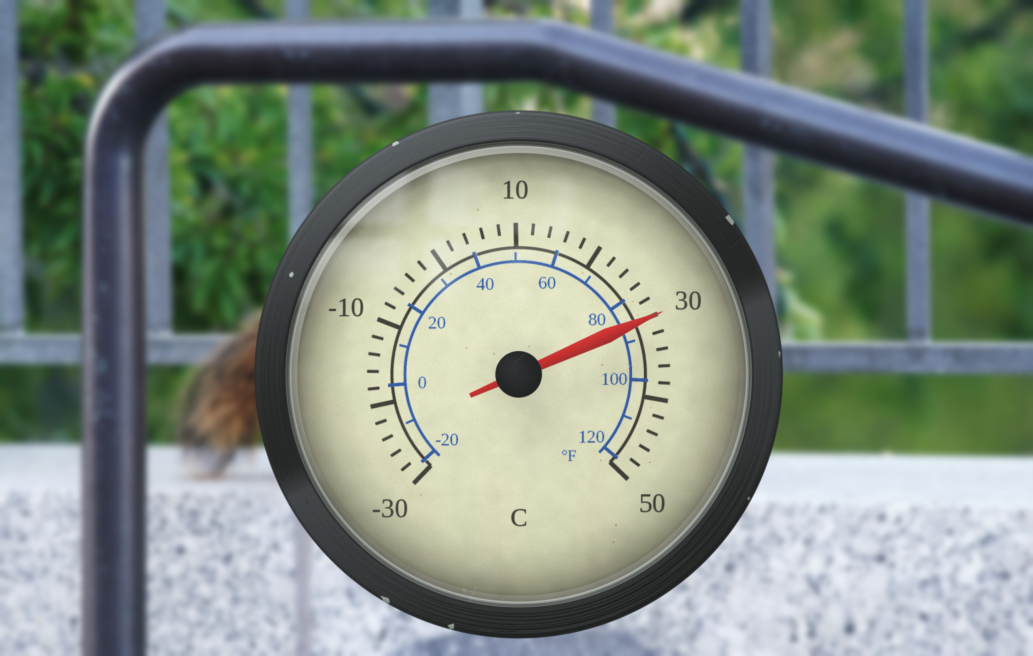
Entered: 30 °C
